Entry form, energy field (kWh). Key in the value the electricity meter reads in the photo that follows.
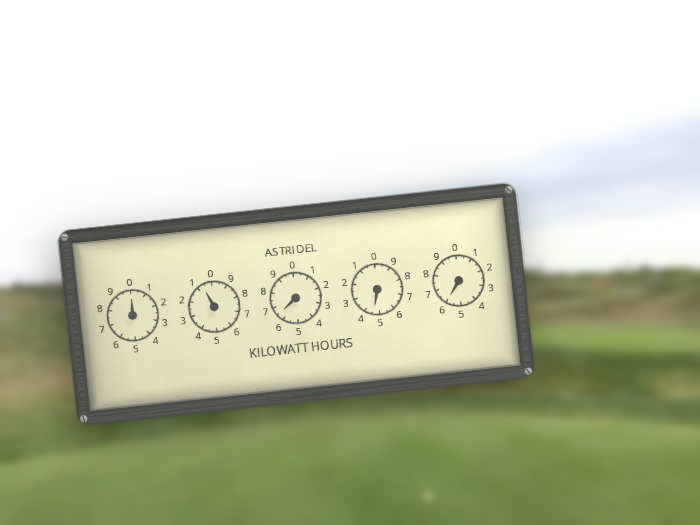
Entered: 646 kWh
